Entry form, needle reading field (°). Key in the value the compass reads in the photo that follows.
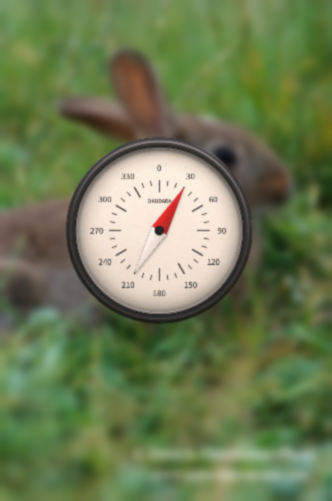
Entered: 30 °
